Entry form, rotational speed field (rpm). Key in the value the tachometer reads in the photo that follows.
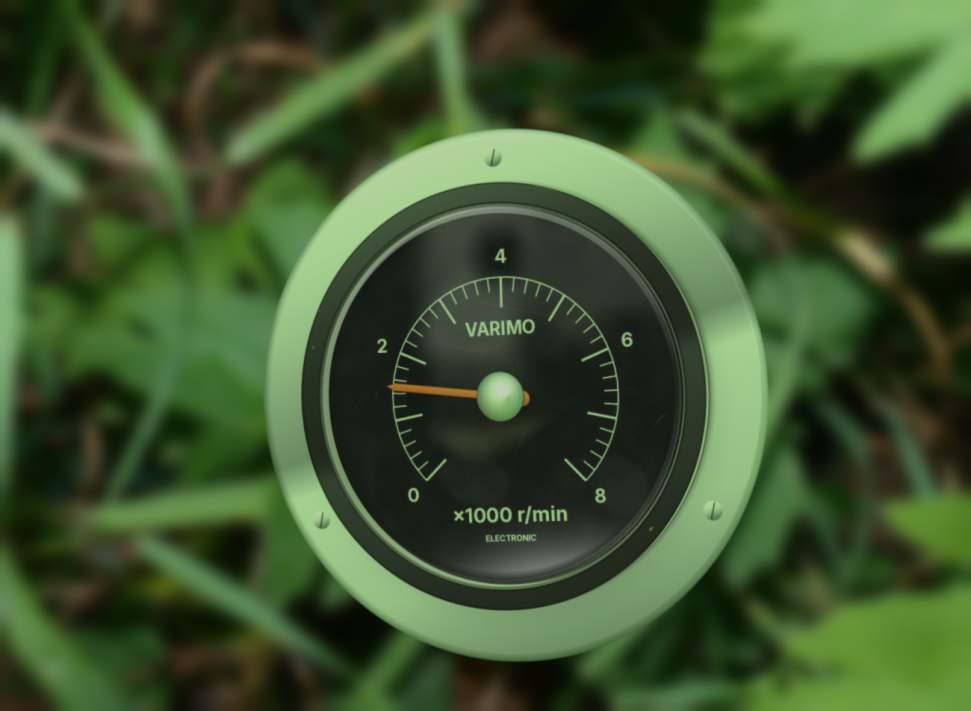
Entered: 1500 rpm
